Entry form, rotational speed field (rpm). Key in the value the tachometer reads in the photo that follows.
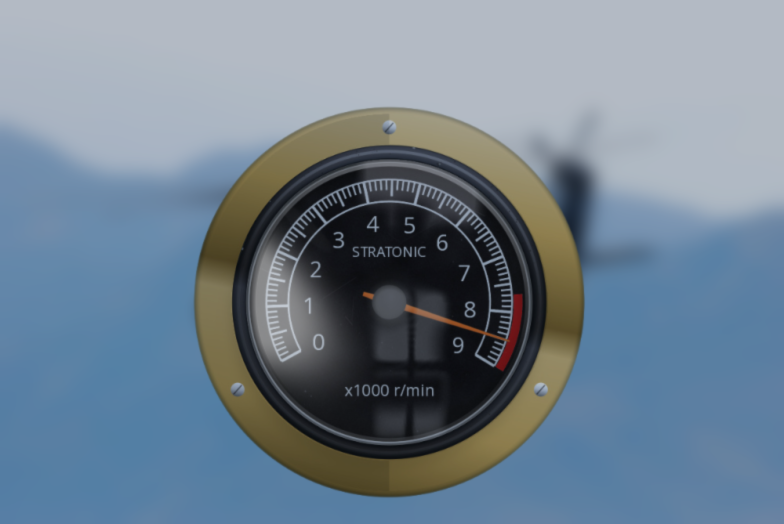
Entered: 8500 rpm
